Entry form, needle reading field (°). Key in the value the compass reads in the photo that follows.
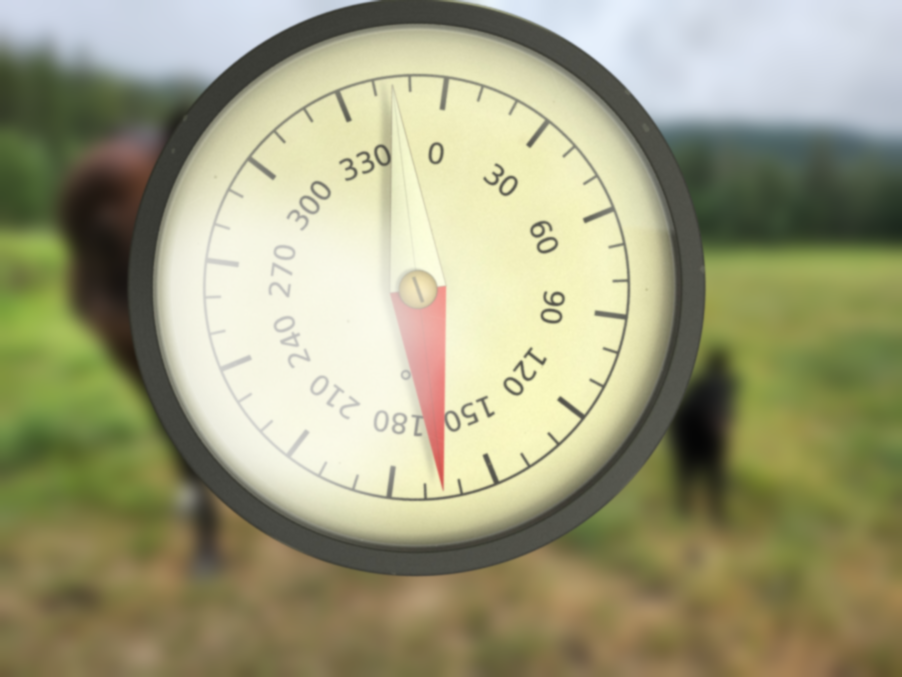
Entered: 165 °
